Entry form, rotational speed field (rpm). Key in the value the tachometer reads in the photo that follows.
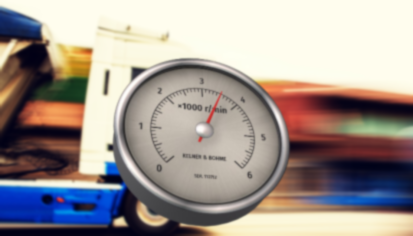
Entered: 3500 rpm
